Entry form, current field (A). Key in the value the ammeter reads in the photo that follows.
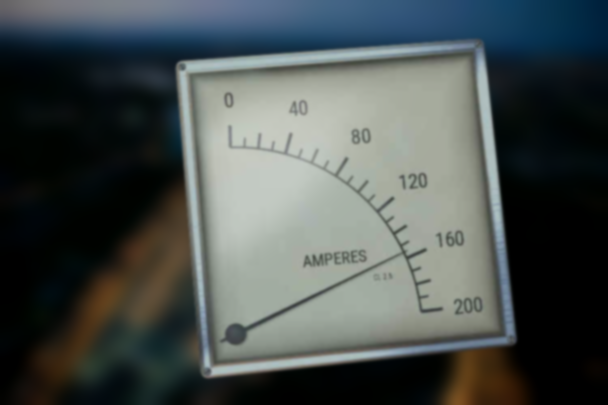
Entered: 155 A
